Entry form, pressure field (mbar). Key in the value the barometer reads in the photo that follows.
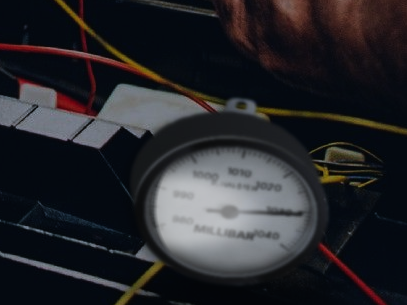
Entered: 1030 mbar
